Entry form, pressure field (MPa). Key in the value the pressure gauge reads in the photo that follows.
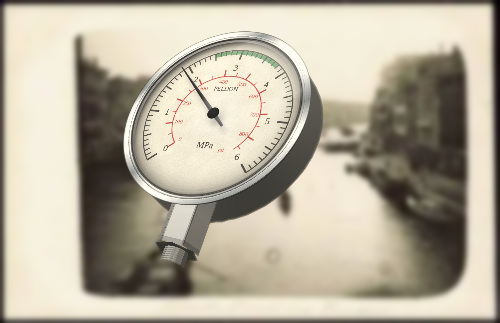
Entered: 1.9 MPa
